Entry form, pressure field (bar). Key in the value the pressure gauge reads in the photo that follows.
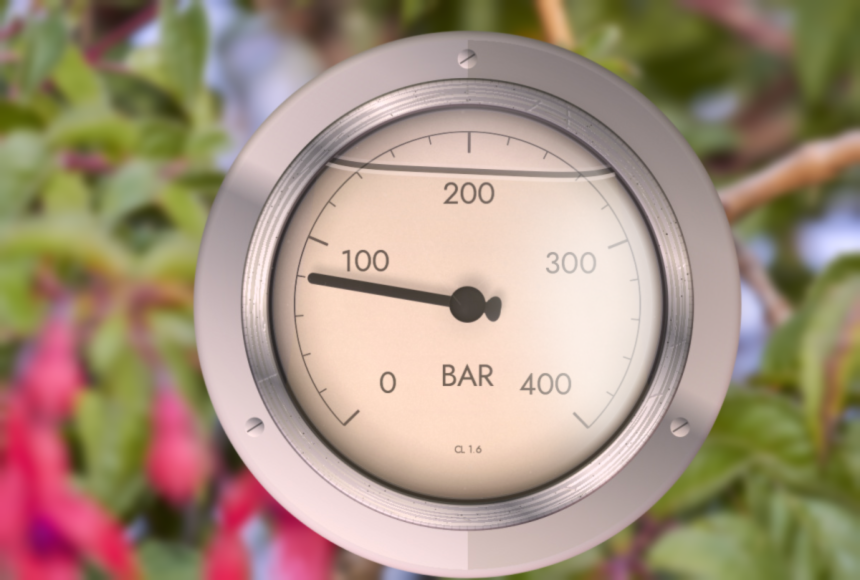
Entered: 80 bar
